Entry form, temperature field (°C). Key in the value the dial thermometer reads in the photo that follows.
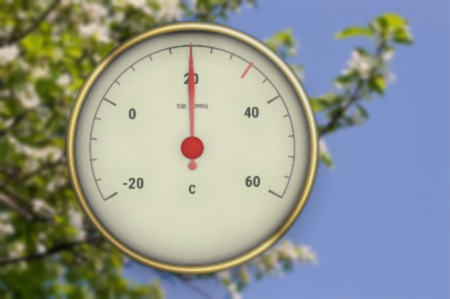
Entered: 20 °C
